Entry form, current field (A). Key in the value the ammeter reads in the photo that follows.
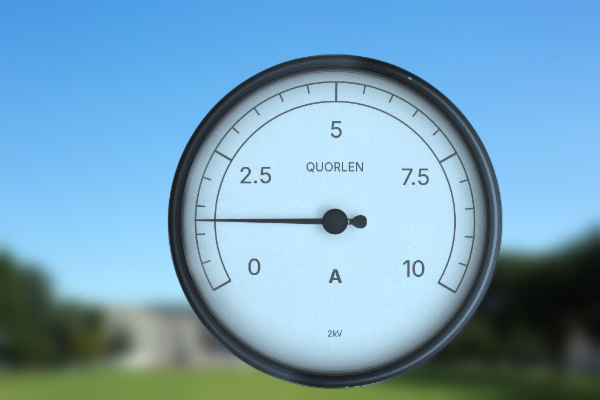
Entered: 1.25 A
